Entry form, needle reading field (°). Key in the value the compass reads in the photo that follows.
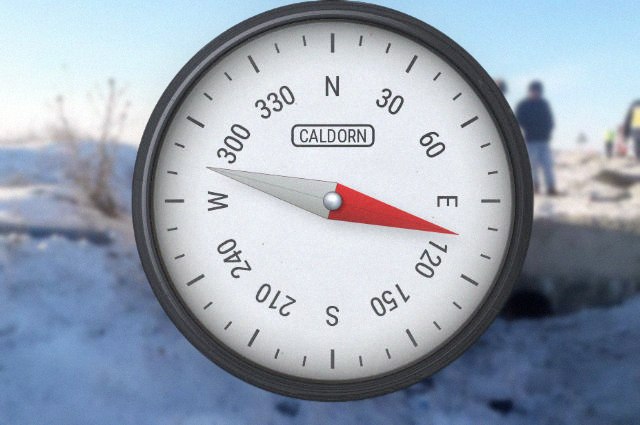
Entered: 105 °
